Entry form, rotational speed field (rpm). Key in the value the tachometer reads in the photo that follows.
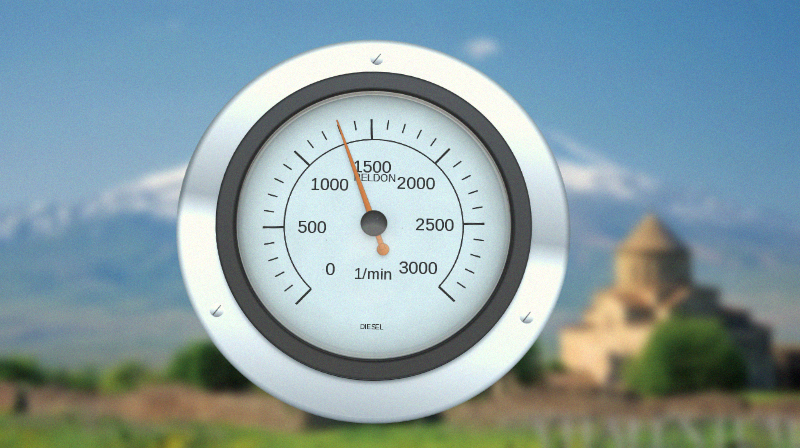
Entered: 1300 rpm
